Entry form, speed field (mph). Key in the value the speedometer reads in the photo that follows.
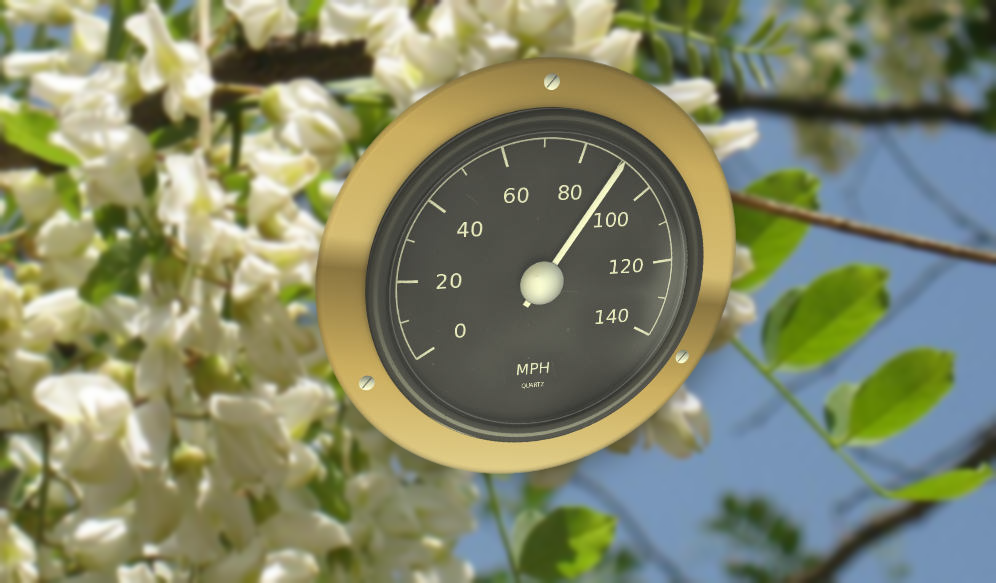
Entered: 90 mph
